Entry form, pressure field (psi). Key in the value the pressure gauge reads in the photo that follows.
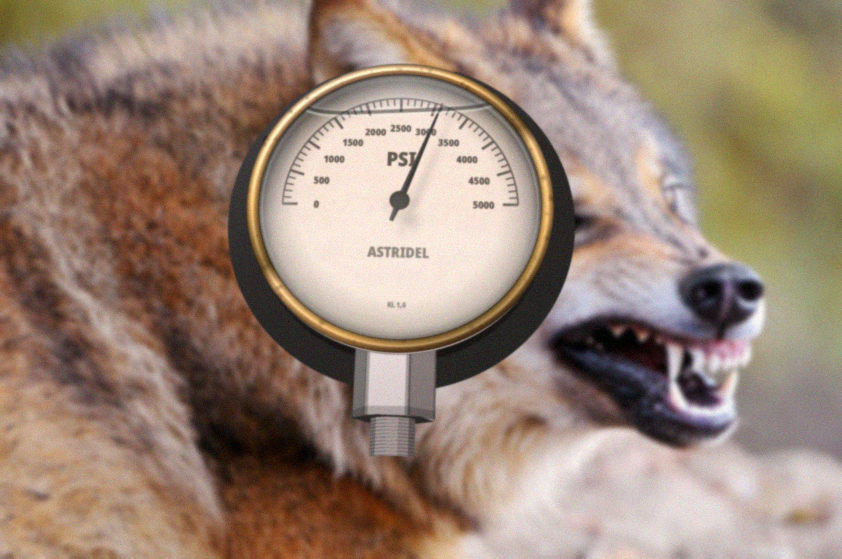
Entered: 3100 psi
